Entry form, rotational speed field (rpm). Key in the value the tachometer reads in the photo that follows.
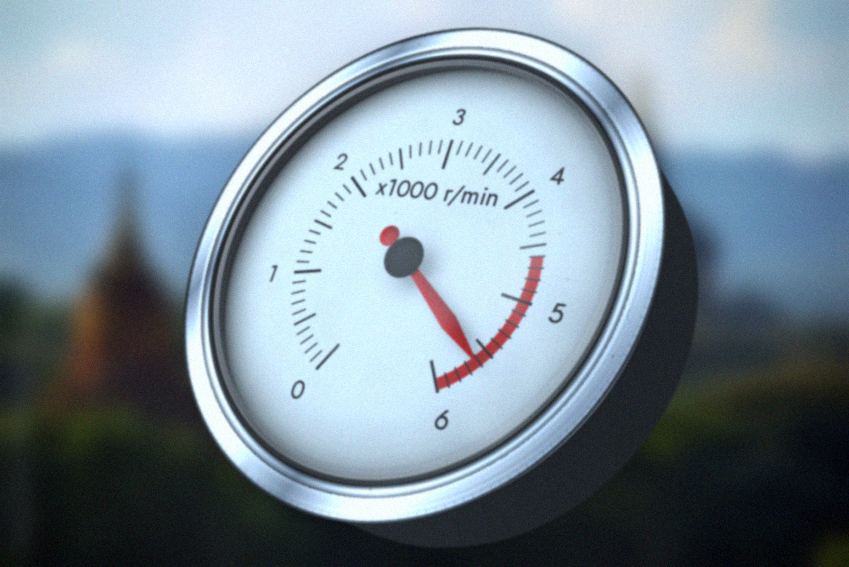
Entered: 5600 rpm
